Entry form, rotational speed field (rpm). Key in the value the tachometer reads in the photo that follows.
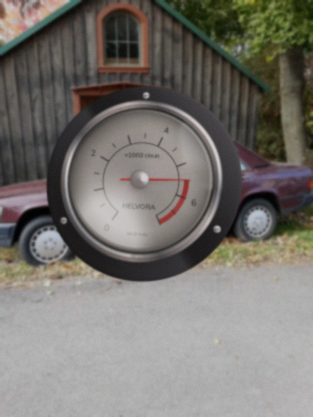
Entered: 5500 rpm
